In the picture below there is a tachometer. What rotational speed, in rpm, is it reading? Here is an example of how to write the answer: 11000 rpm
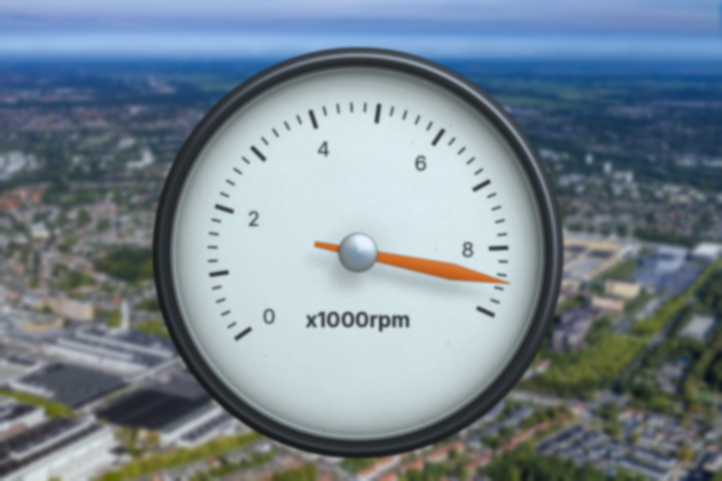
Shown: 8500 rpm
